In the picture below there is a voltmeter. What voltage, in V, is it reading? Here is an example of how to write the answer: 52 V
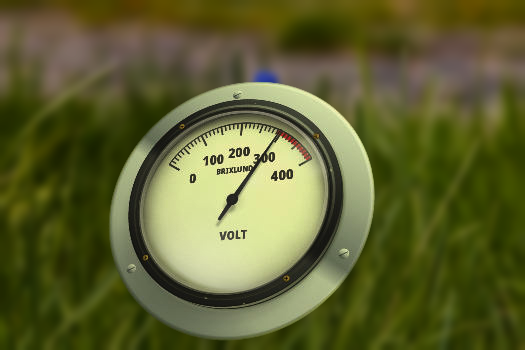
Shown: 300 V
